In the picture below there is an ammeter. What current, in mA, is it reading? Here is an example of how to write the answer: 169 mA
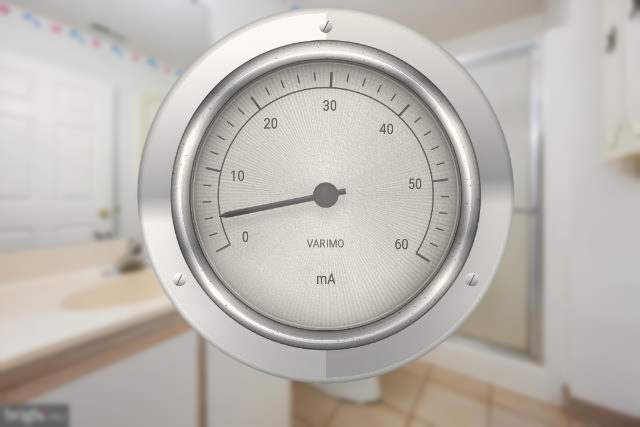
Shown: 4 mA
